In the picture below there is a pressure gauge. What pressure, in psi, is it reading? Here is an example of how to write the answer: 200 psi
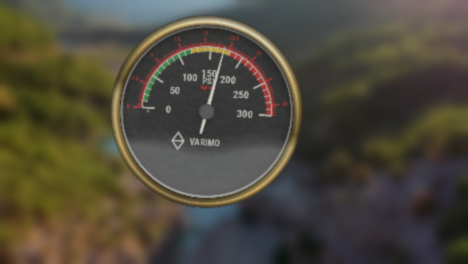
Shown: 170 psi
